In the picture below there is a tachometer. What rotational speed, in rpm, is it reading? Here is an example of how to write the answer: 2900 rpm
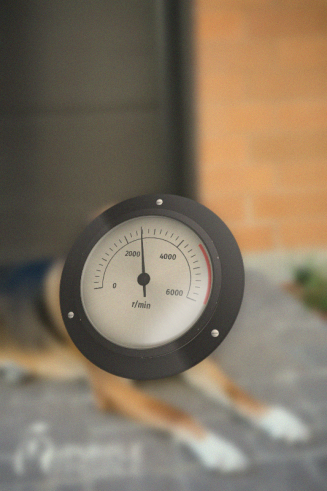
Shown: 2600 rpm
